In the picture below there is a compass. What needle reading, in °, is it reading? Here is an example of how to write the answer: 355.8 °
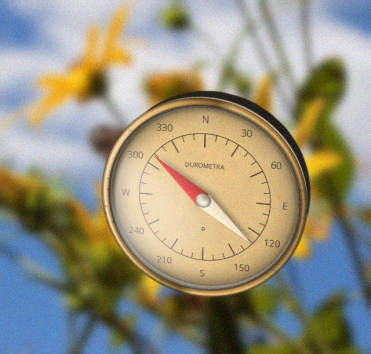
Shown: 310 °
